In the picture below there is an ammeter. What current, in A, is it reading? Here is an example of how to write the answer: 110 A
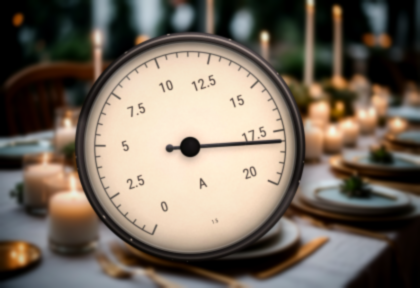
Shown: 18 A
